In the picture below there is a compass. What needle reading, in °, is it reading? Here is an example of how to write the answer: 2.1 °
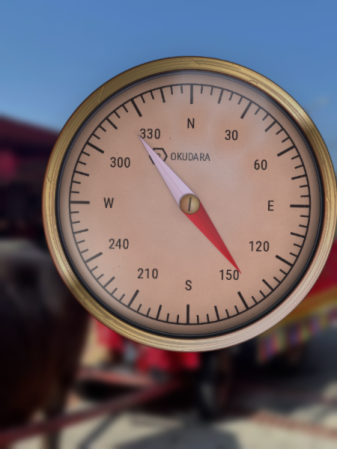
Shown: 142.5 °
